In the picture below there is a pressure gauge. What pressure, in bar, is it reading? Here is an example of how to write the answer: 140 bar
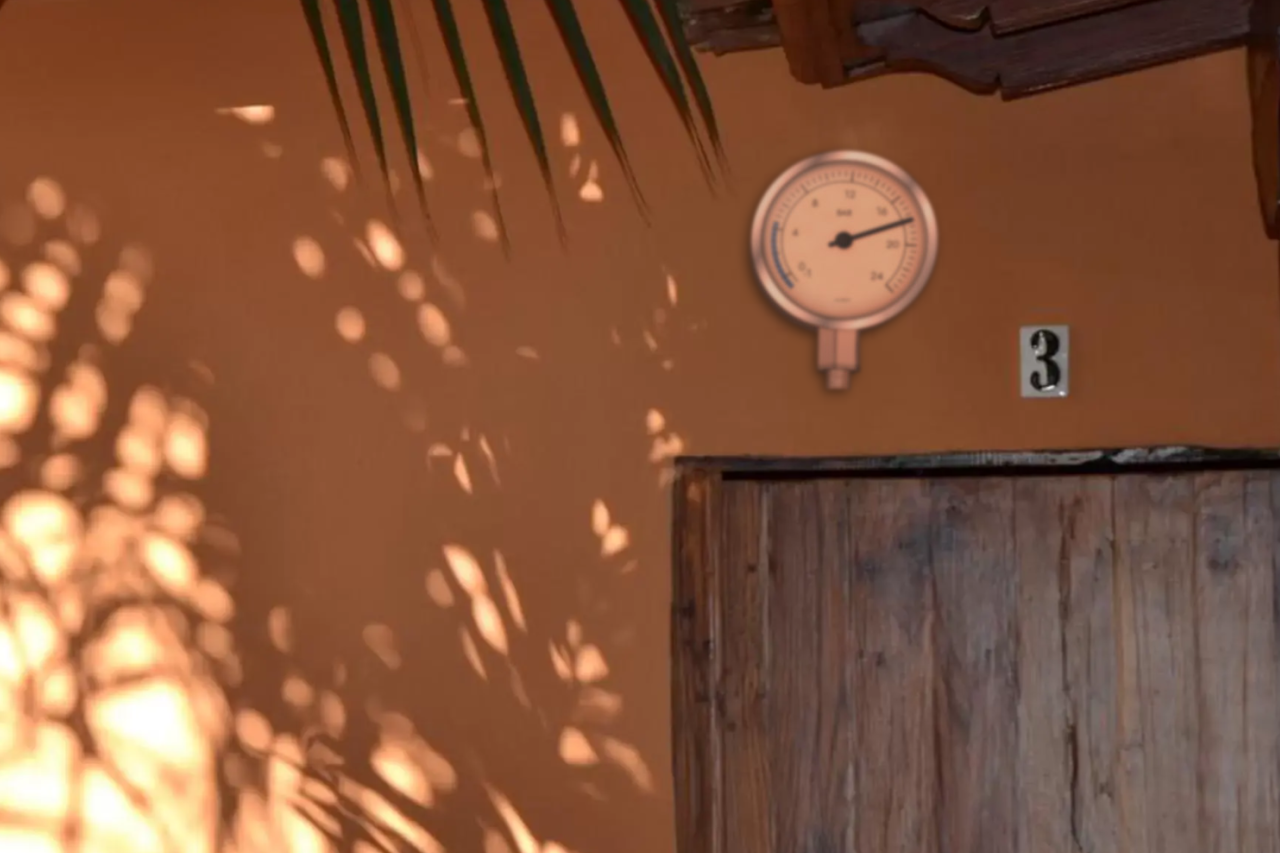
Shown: 18 bar
